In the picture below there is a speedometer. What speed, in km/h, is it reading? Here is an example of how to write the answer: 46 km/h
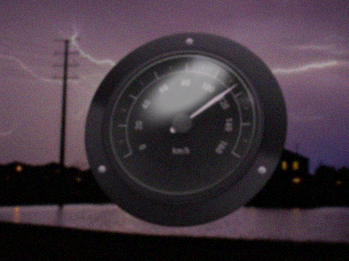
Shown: 115 km/h
